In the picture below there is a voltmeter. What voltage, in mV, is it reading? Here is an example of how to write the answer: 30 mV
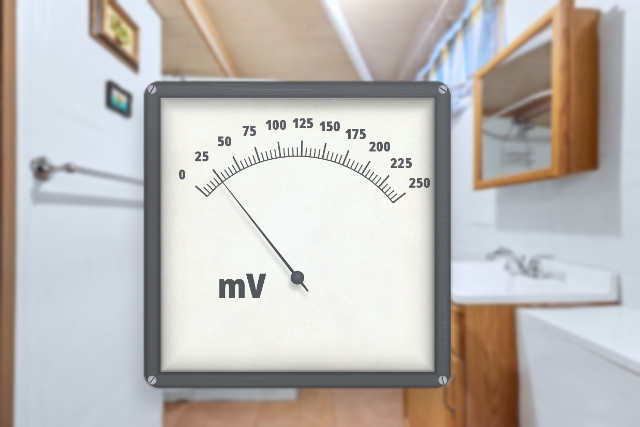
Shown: 25 mV
